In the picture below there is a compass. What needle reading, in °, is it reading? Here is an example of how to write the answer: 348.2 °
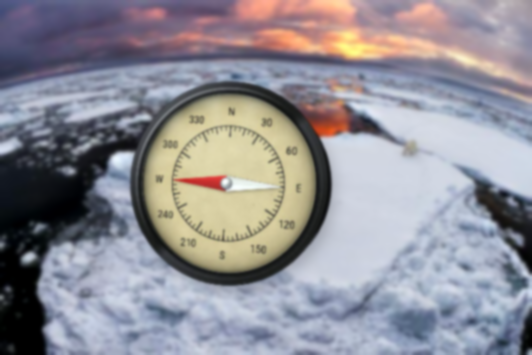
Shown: 270 °
